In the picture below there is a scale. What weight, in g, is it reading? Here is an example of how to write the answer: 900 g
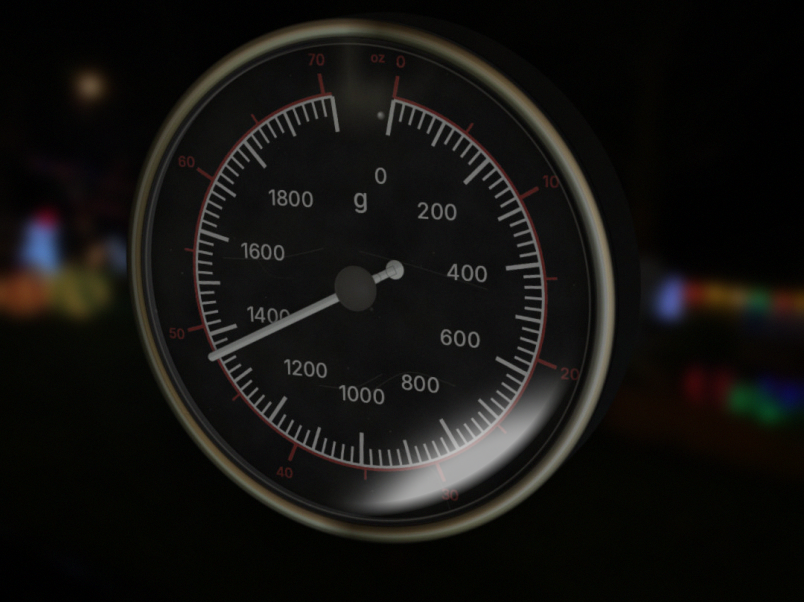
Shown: 1360 g
